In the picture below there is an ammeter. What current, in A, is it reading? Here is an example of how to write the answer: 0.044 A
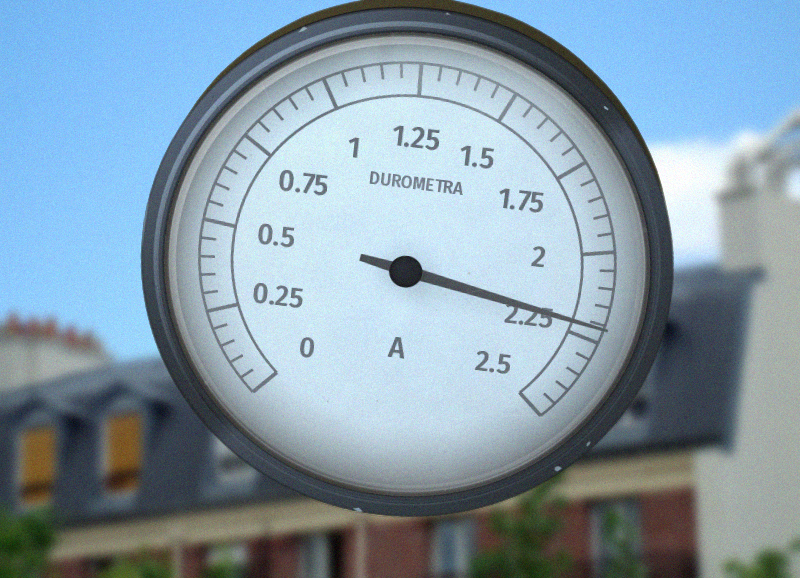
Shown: 2.2 A
